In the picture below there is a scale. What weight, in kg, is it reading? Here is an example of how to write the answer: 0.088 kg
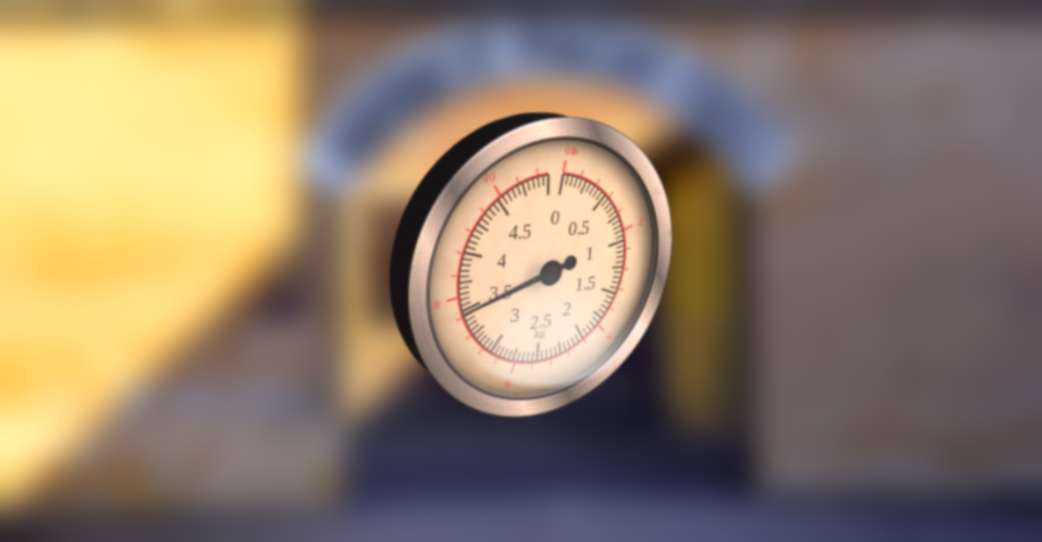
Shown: 3.5 kg
